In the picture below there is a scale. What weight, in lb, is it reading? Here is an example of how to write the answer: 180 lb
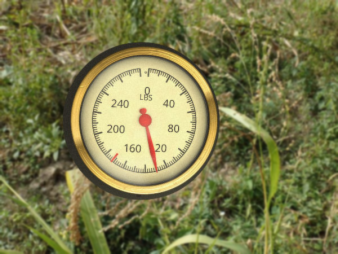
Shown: 130 lb
